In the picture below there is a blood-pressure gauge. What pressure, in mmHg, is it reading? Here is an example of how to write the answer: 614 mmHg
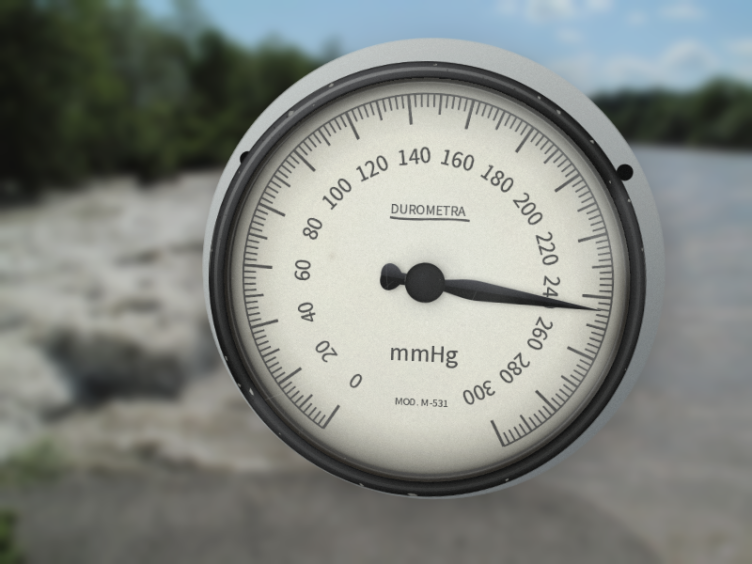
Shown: 244 mmHg
